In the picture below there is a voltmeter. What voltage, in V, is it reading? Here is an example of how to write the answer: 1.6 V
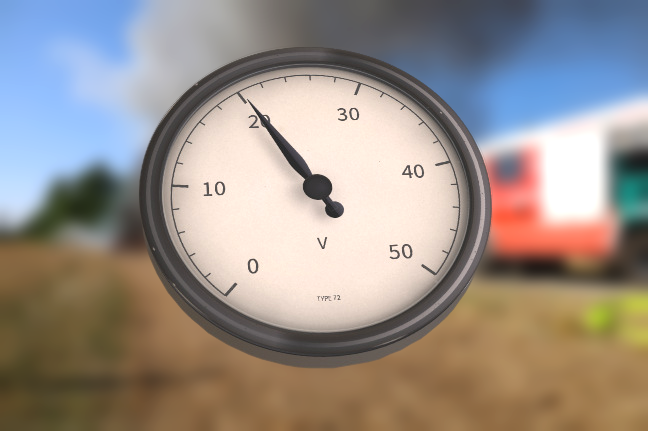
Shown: 20 V
